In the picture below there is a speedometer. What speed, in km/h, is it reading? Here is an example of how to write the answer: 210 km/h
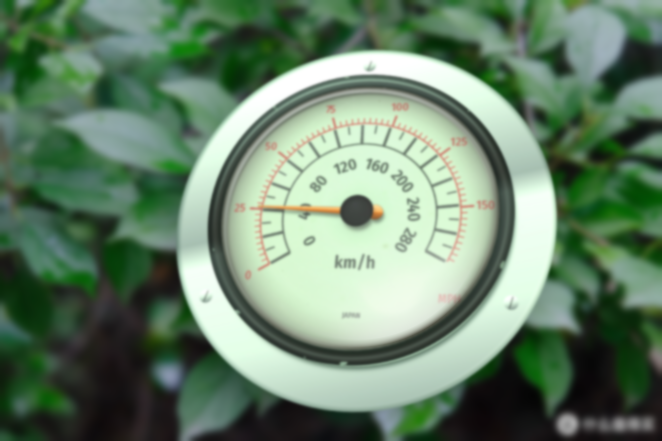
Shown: 40 km/h
